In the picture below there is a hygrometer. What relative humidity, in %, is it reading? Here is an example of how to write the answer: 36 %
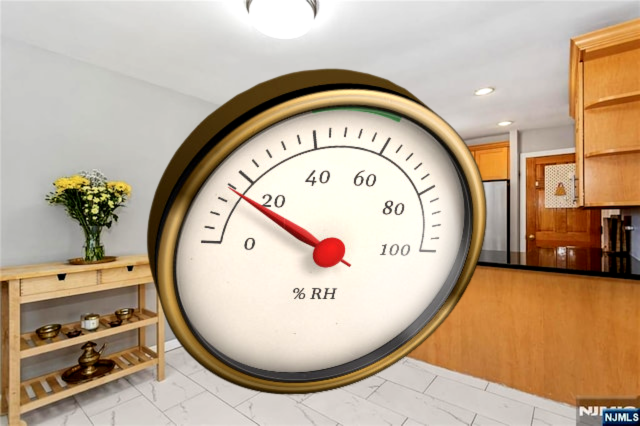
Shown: 16 %
